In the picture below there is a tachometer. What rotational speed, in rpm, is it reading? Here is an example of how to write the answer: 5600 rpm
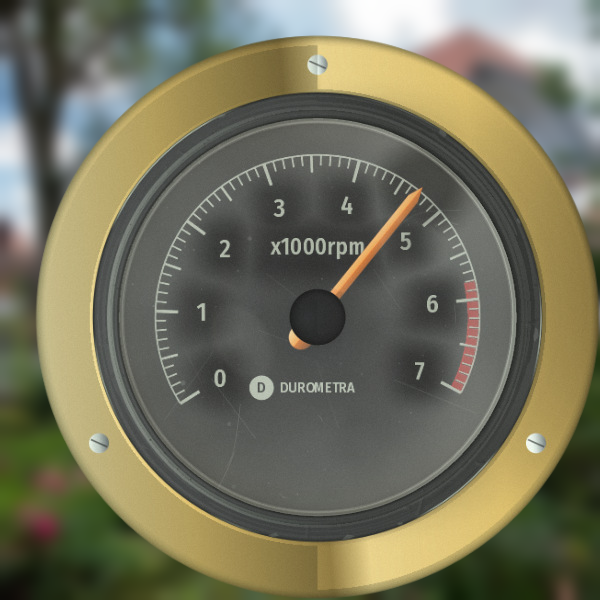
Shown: 4700 rpm
